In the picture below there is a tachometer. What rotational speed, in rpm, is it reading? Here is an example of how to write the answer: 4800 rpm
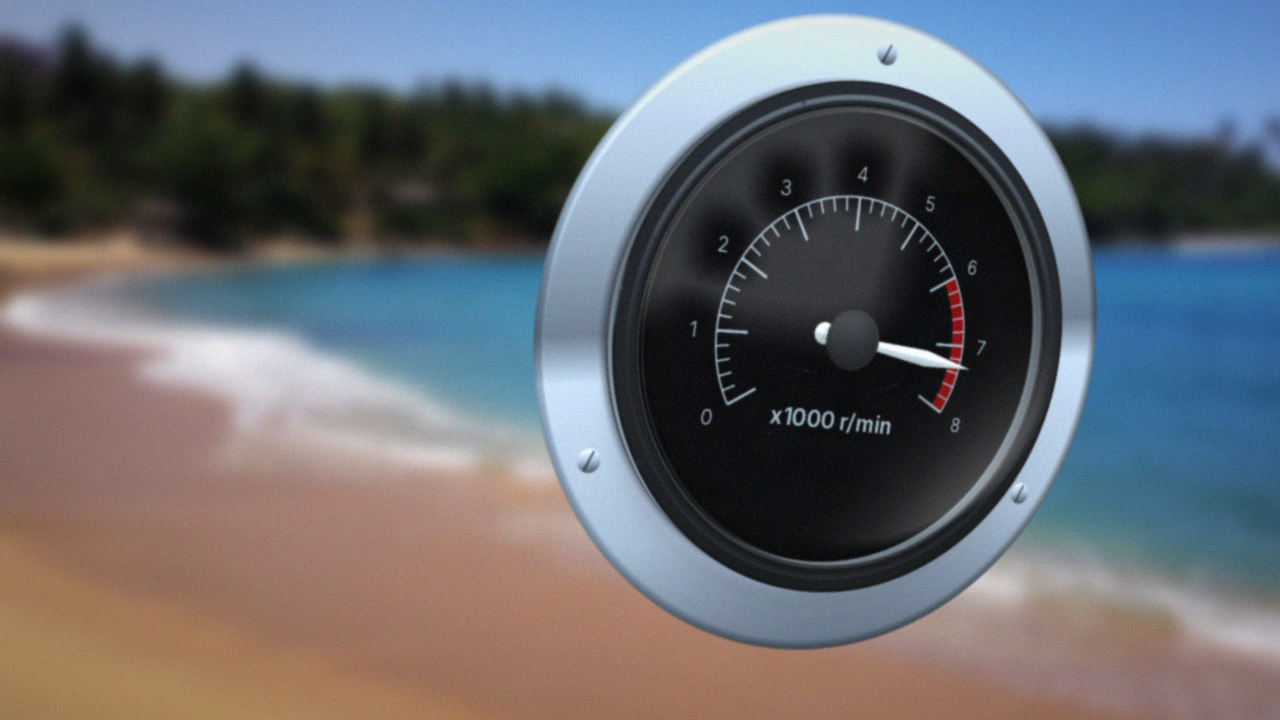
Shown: 7300 rpm
